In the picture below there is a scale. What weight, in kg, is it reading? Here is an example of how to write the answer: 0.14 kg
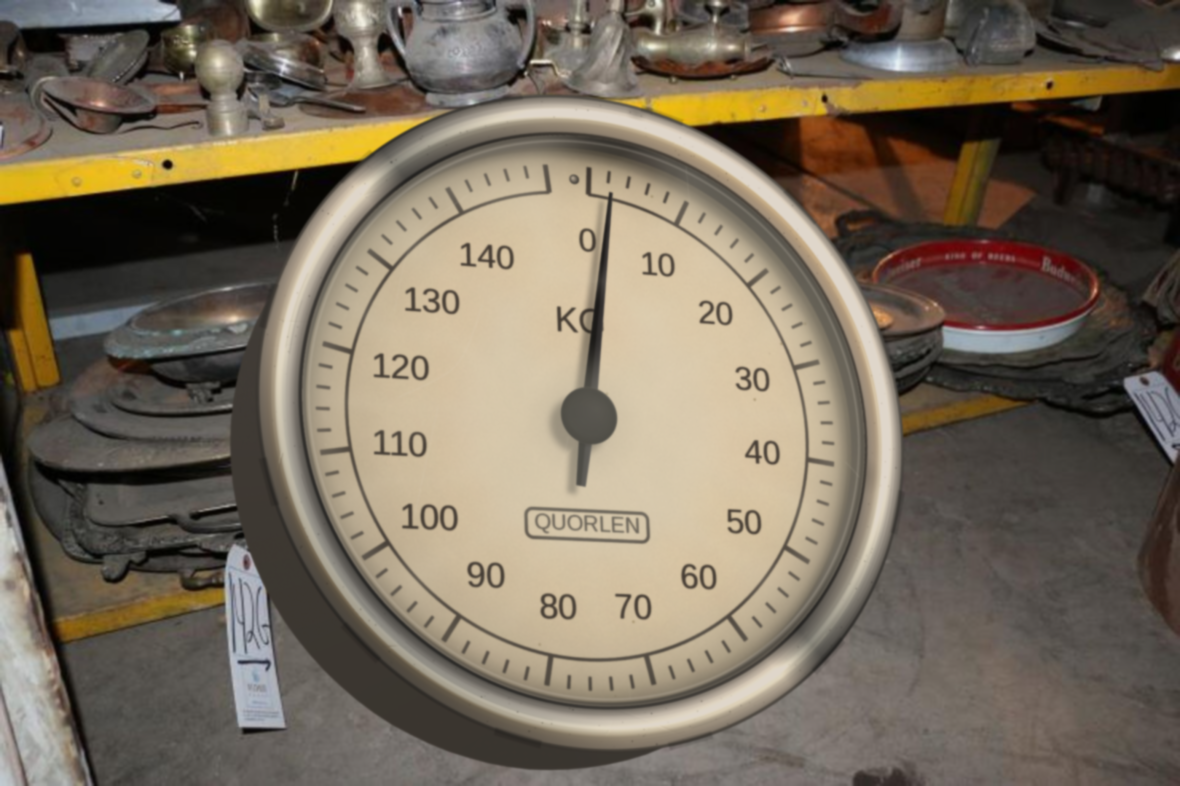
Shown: 2 kg
